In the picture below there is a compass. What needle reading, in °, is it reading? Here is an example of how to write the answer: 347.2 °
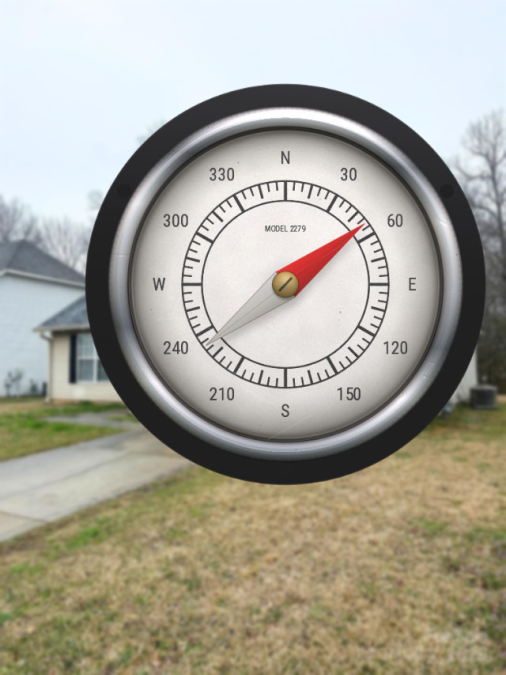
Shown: 52.5 °
